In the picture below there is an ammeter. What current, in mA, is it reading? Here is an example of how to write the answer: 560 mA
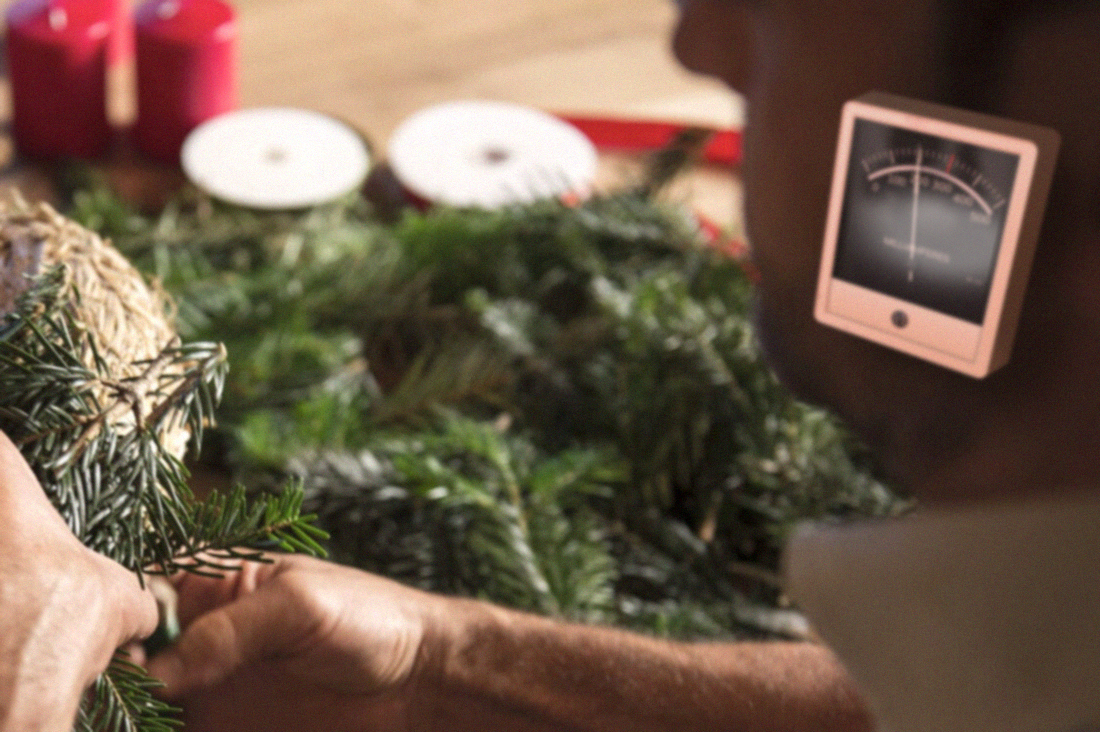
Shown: 200 mA
